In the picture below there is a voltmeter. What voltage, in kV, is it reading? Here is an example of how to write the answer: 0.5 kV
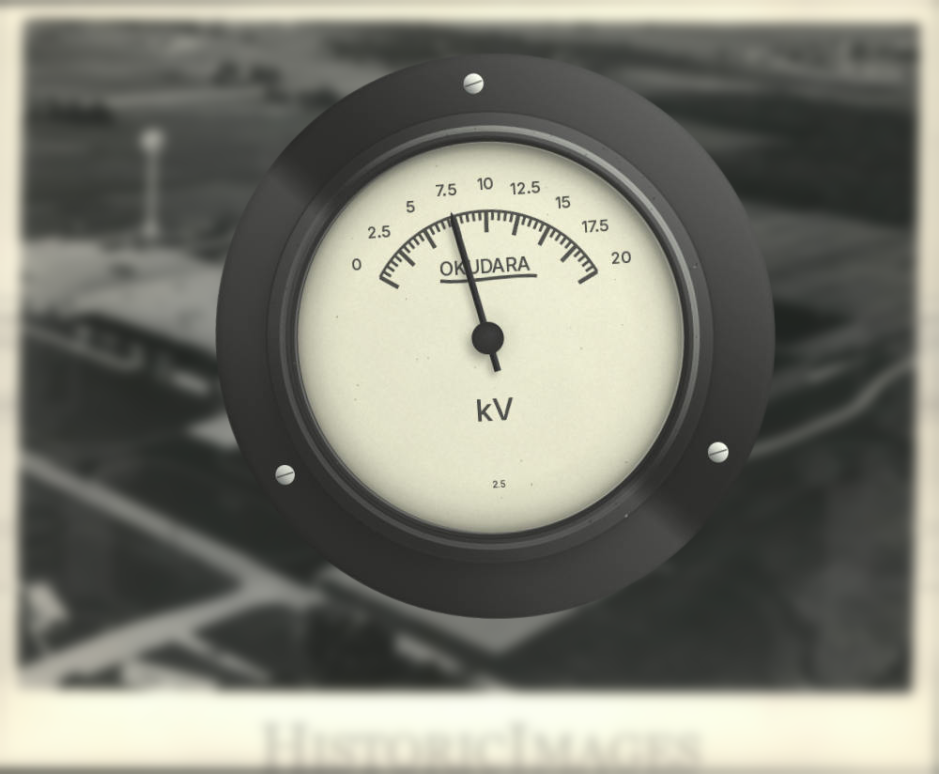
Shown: 7.5 kV
